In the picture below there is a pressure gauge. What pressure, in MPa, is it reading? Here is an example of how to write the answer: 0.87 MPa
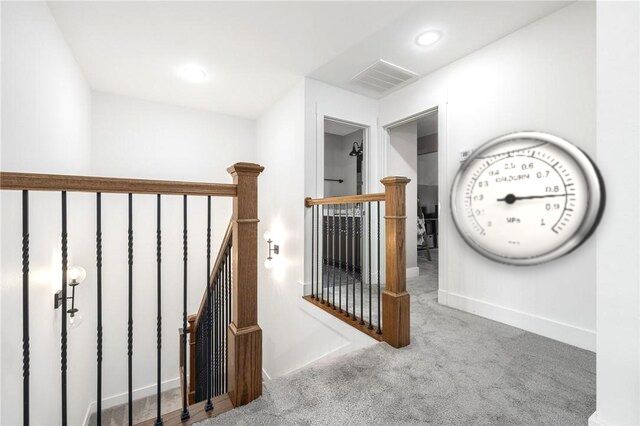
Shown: 0.84 MPa
